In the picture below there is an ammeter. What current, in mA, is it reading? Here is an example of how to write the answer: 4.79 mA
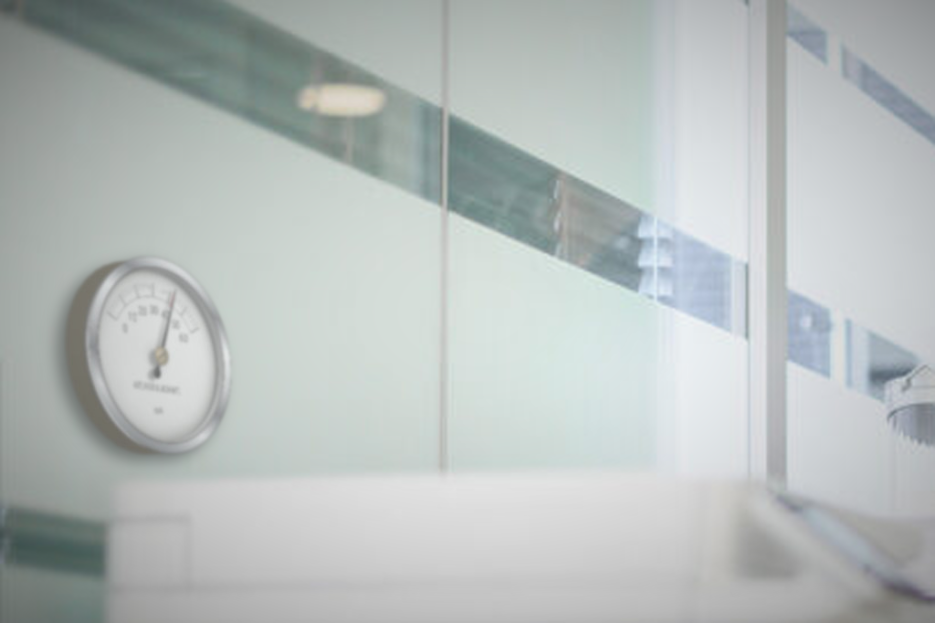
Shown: 40 mA
